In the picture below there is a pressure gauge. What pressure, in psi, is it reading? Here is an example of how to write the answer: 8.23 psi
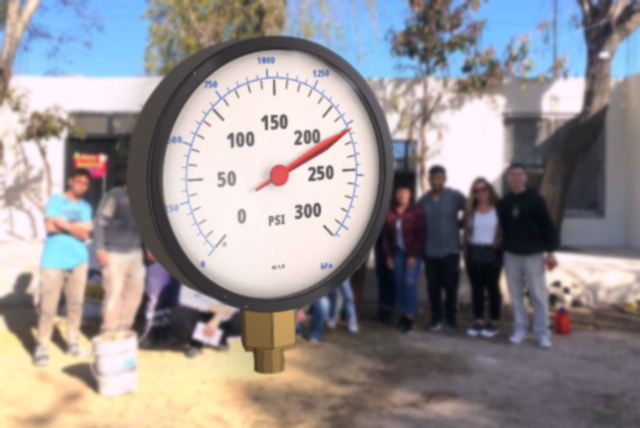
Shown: 220 psi
